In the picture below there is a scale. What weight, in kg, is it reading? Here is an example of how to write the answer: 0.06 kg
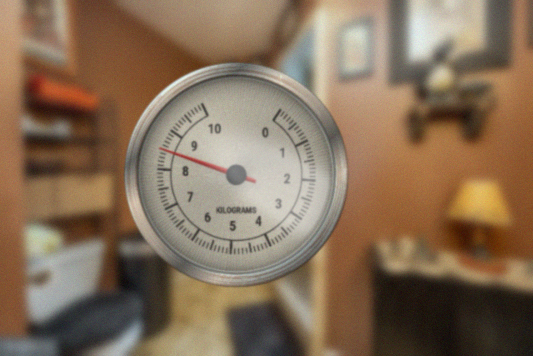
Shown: 8.5 kg
